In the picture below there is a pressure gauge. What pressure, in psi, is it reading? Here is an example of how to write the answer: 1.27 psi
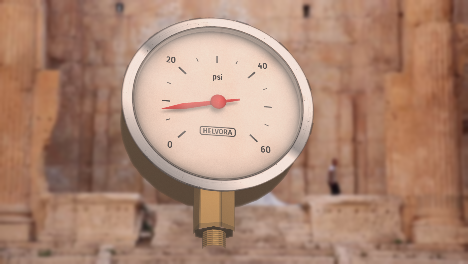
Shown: 7.5 psi
